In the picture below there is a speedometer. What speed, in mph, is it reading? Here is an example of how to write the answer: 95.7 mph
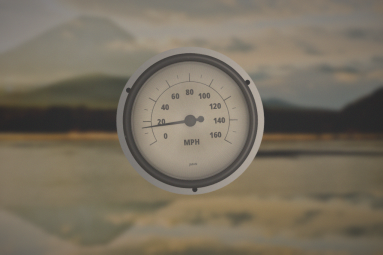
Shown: 15 mph
